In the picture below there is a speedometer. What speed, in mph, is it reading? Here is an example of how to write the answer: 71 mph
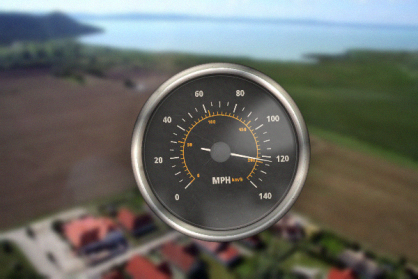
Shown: 122.5 mph
